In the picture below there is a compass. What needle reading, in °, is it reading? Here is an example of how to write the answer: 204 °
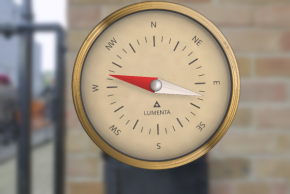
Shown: 285 °
